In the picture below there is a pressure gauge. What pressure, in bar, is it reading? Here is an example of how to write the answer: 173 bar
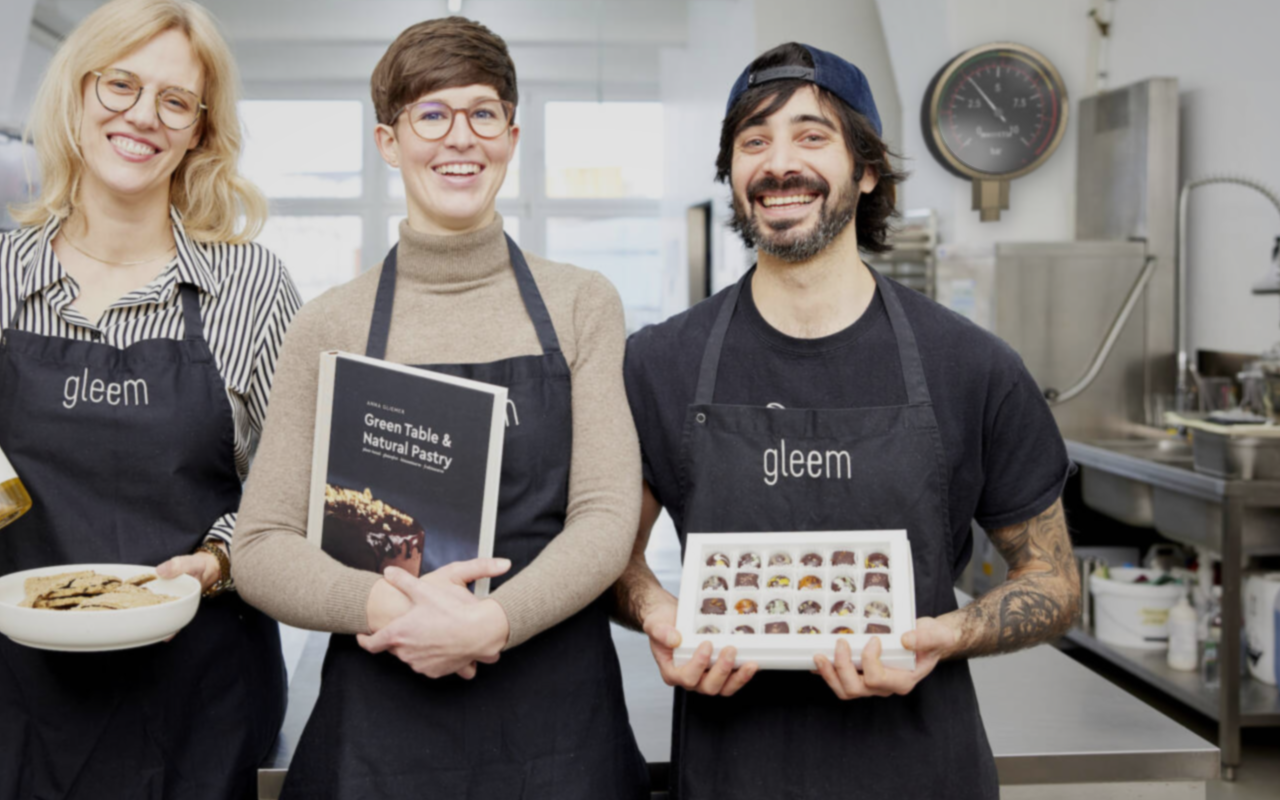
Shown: 3.5 bar
